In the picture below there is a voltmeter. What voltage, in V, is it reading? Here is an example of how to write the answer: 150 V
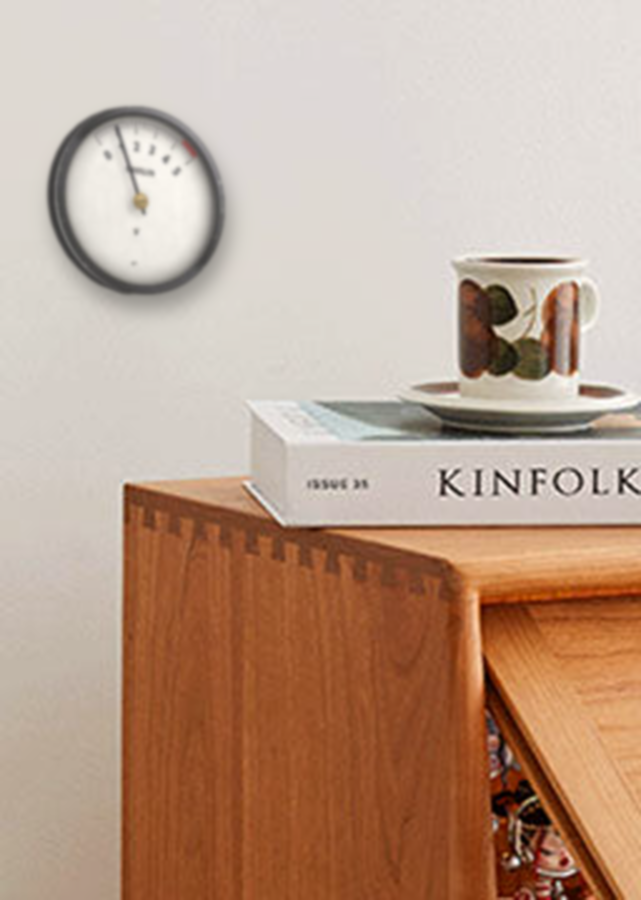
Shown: 1 V
